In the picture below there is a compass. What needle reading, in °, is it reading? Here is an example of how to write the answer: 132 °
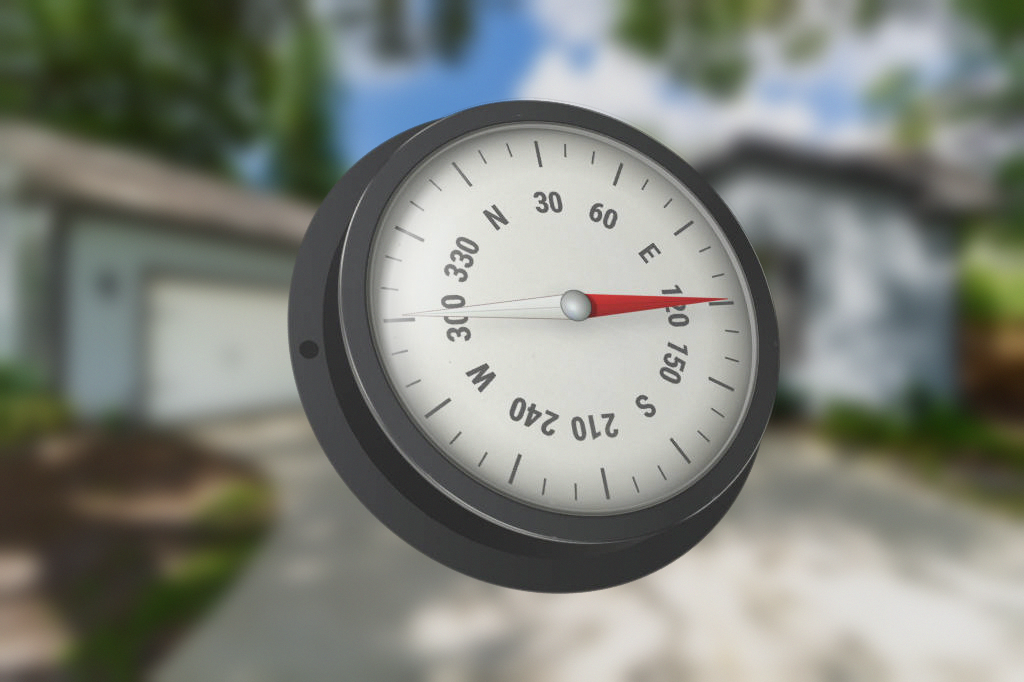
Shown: 120 °
